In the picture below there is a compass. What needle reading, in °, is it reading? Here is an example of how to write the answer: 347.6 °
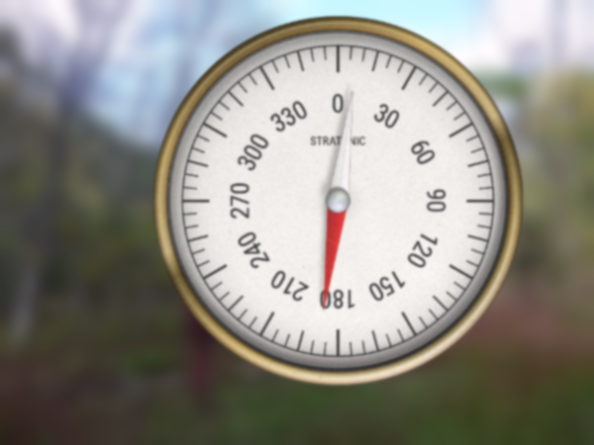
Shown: 187.5 °
